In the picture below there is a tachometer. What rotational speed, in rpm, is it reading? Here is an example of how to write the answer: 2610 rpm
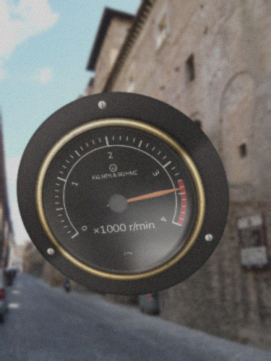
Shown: 3400 rpm
